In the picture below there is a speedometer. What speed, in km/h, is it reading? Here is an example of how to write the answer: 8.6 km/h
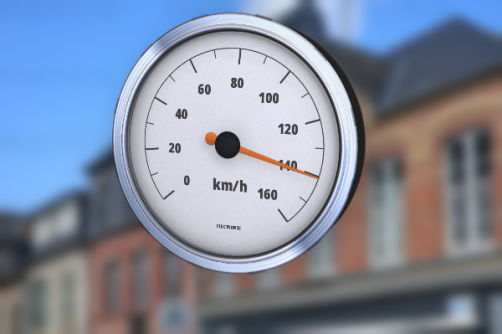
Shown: 140 km/h
